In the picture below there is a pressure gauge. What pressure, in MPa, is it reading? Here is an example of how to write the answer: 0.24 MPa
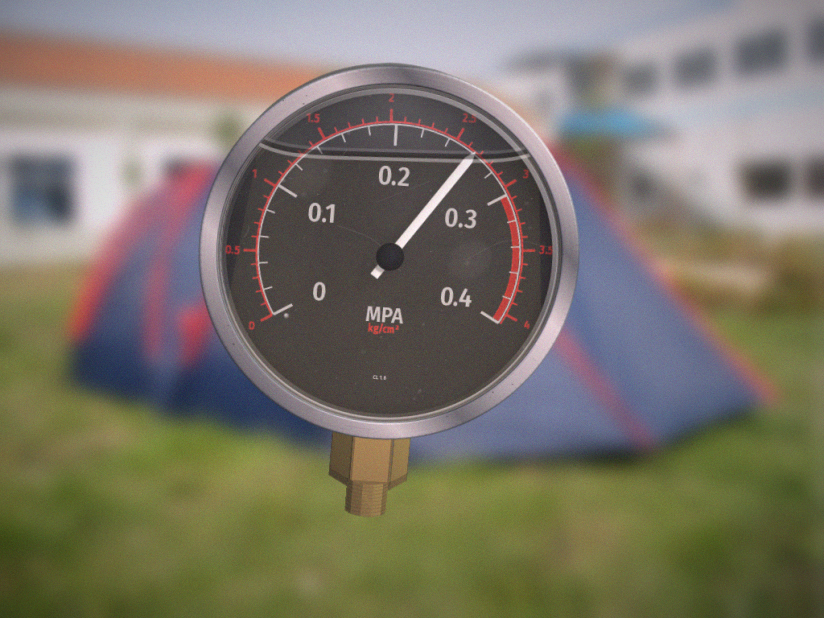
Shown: 0.26 MPa
